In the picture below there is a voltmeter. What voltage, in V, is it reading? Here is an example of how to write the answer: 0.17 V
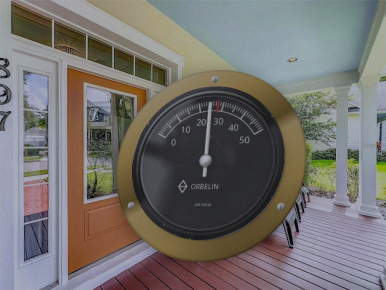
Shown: 25 V
